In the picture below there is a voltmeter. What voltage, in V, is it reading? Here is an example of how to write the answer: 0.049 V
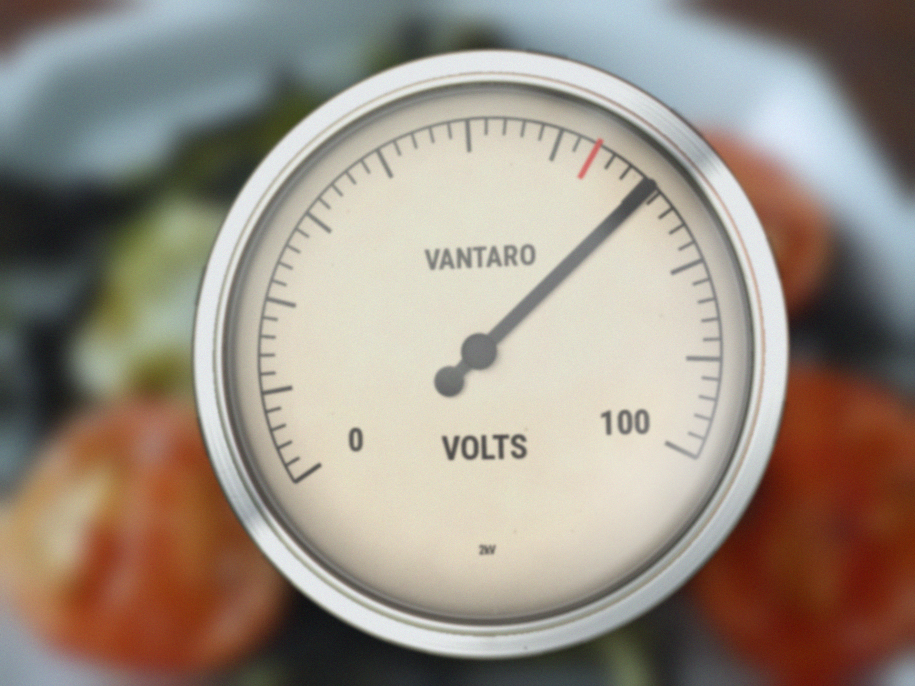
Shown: 71 V
